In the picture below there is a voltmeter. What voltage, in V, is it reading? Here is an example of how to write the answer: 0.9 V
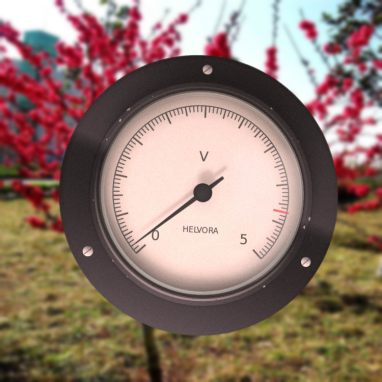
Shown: 0.1 V
